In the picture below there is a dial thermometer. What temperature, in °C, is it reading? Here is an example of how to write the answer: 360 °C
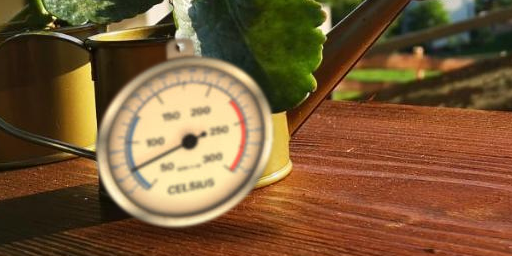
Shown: 75 °C
